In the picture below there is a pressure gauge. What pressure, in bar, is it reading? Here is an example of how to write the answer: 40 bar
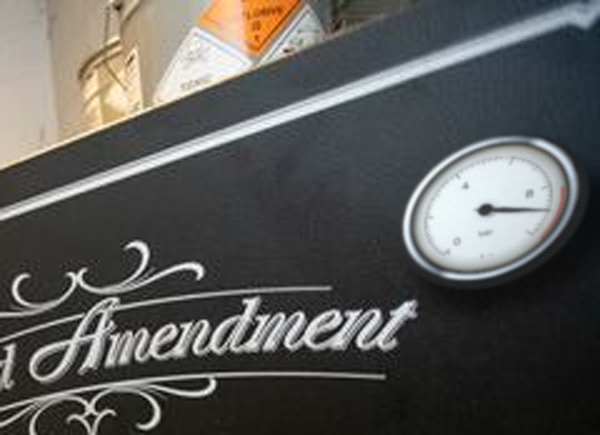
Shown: 9 bar
